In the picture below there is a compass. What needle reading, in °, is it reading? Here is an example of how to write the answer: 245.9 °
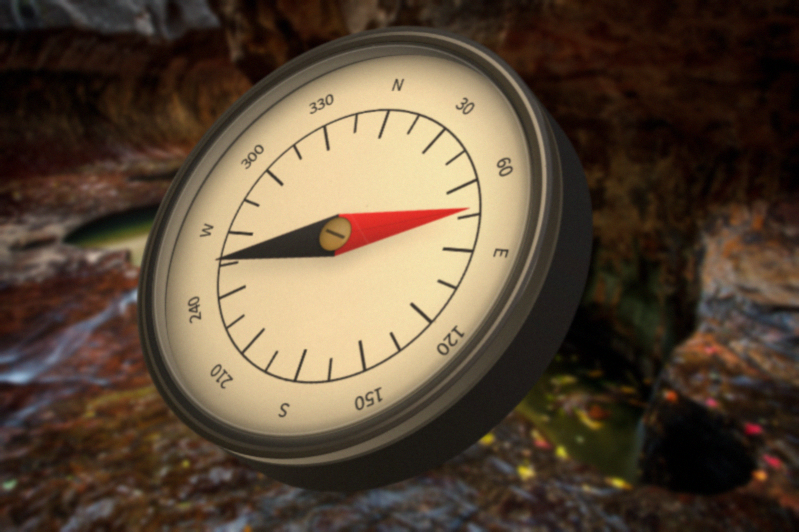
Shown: 75 °
